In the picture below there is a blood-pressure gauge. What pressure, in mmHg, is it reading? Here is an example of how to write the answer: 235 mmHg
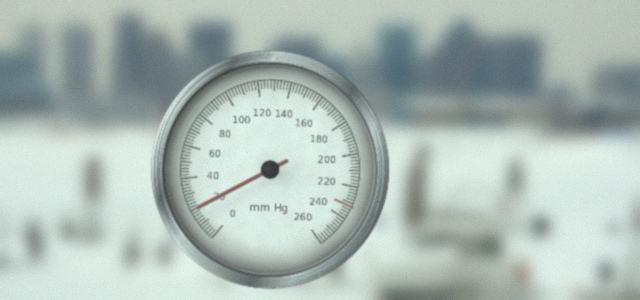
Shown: 20 mmHg
